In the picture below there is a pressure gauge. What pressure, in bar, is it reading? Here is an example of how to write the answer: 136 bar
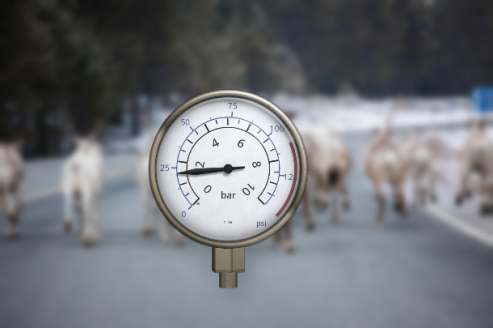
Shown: 1.5 bar
